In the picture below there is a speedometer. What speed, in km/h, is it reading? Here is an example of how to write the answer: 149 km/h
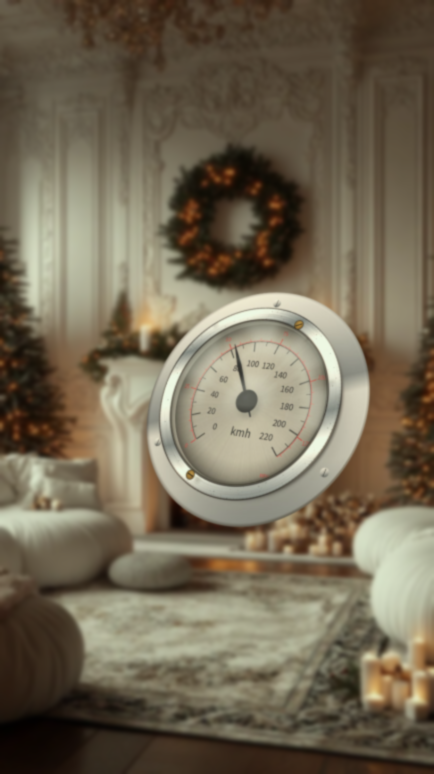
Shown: 85 km/h
